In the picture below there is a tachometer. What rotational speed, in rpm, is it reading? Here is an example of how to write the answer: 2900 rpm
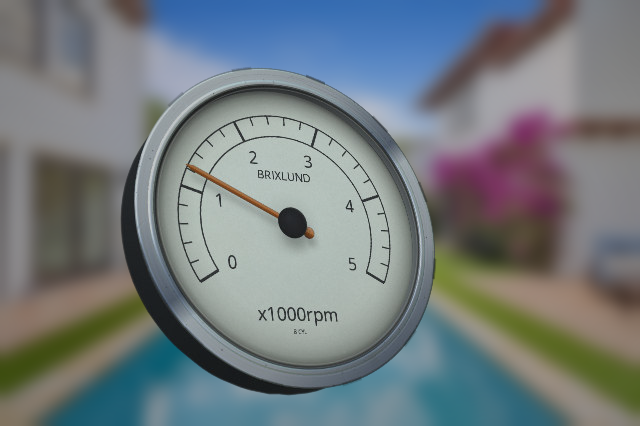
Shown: 1200 rpm
